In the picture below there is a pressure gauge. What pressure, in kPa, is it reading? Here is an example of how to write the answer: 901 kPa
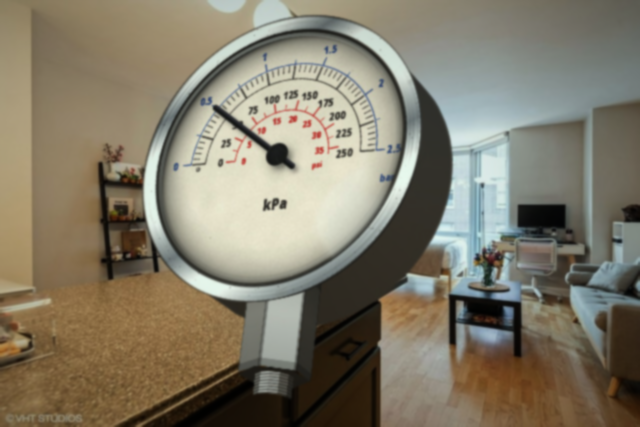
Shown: 50 kPa
